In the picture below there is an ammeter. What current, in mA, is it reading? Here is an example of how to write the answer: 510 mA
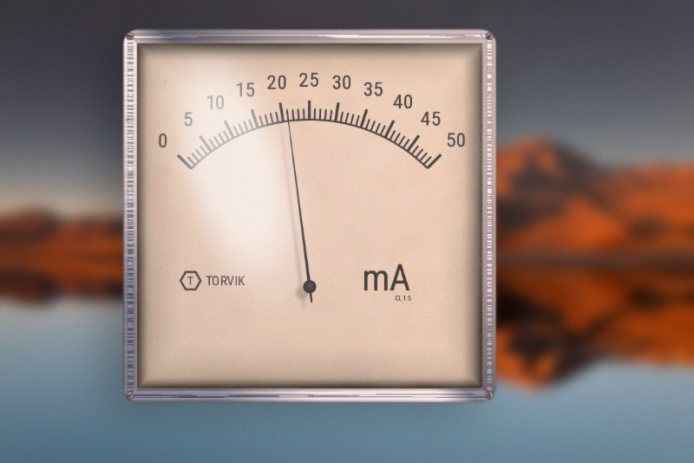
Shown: 21 mA
